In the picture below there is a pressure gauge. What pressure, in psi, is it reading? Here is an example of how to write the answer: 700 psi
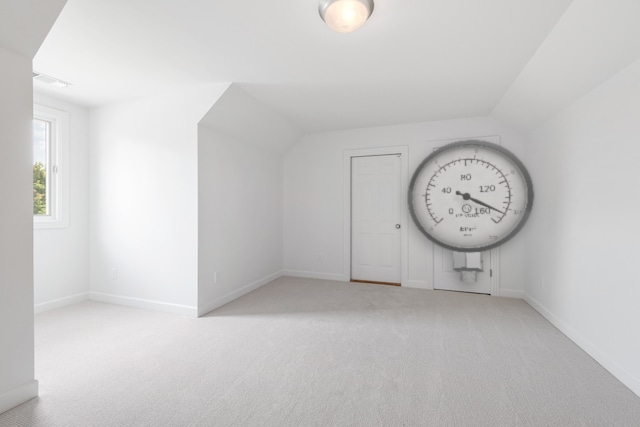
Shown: 150 psi
